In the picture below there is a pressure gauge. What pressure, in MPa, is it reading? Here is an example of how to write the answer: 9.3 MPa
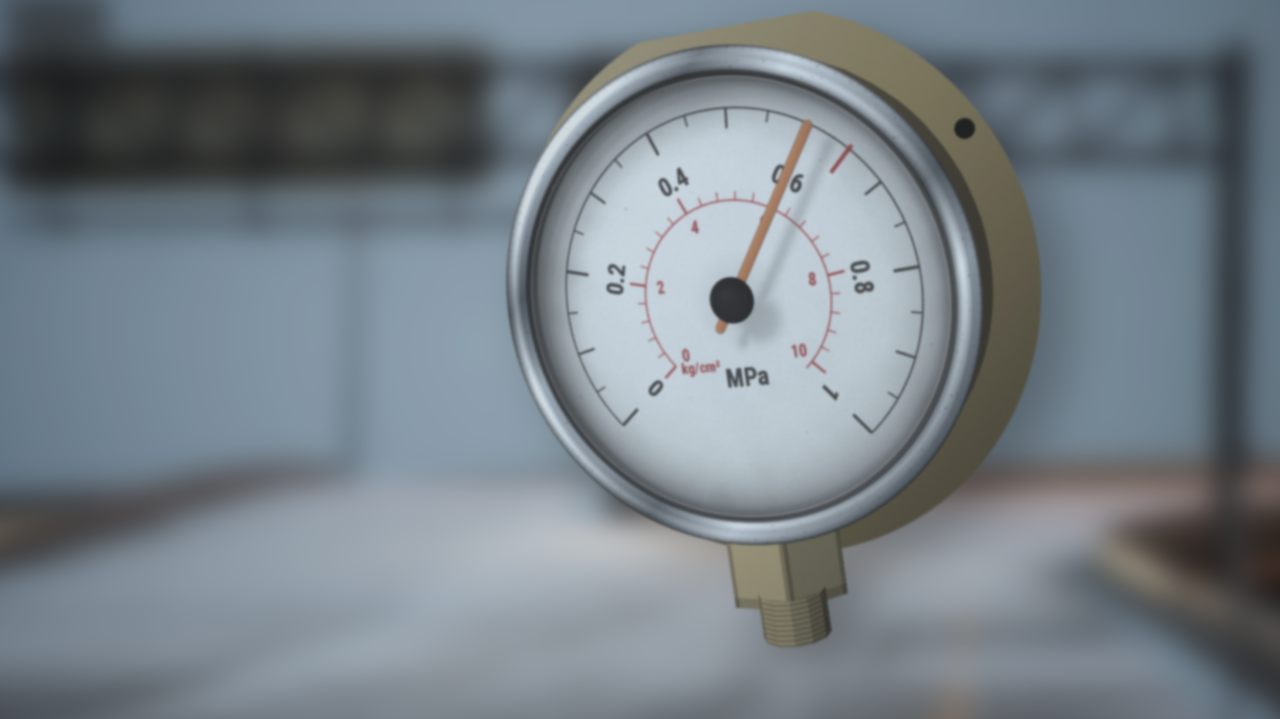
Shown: 0.6 MPa
